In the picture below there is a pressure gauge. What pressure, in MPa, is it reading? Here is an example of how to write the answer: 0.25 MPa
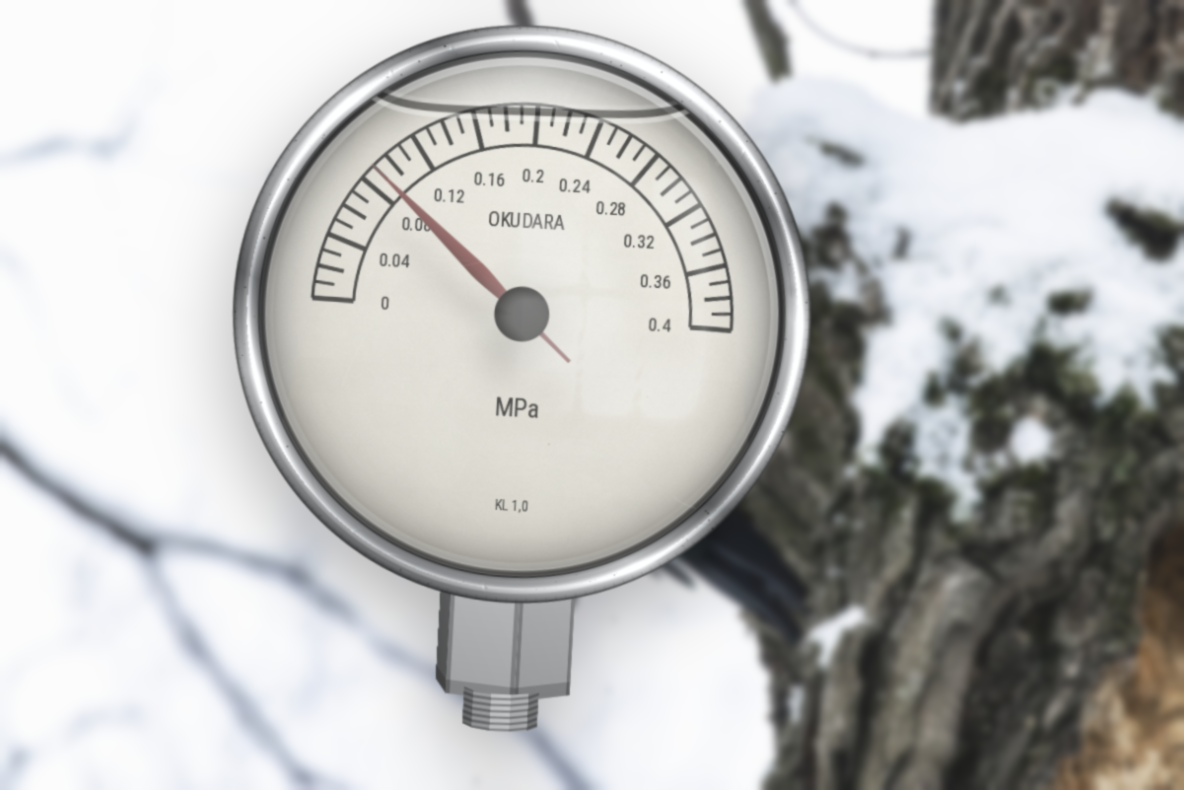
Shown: 0.09 MPa
